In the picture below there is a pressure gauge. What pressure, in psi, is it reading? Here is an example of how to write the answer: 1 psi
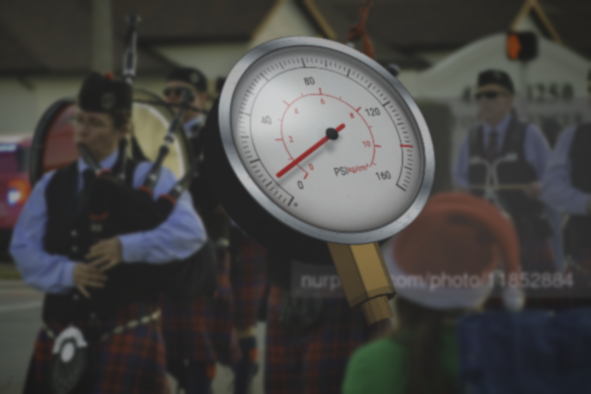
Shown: 10 psi
